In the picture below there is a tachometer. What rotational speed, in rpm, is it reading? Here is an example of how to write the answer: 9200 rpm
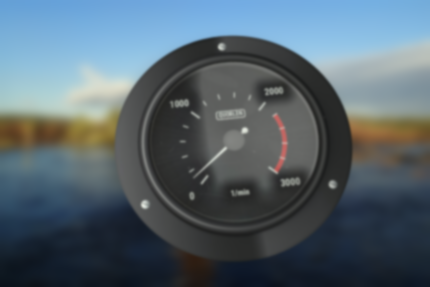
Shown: 100 rpm
